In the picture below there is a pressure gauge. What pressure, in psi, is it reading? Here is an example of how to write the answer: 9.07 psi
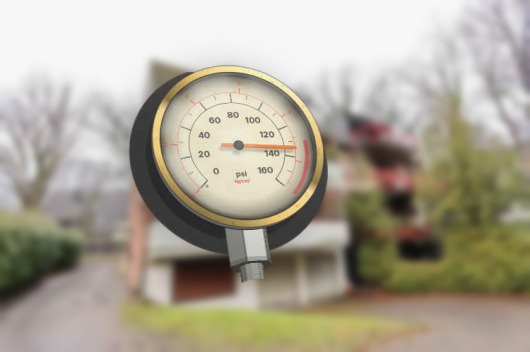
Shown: 135 psi
